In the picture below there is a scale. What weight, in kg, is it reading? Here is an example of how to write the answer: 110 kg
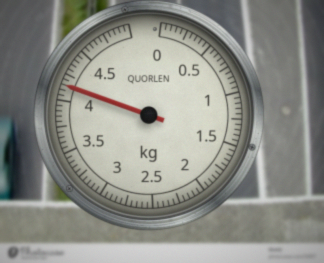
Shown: 4.15 kg
